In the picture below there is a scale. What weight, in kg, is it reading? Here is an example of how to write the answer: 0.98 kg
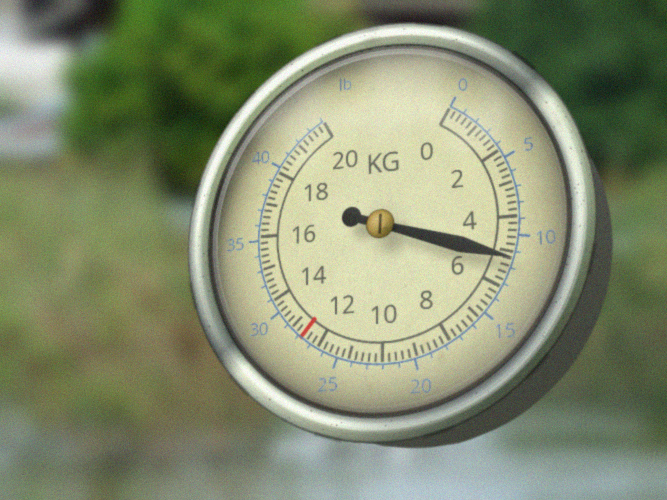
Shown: 5.2 kg
